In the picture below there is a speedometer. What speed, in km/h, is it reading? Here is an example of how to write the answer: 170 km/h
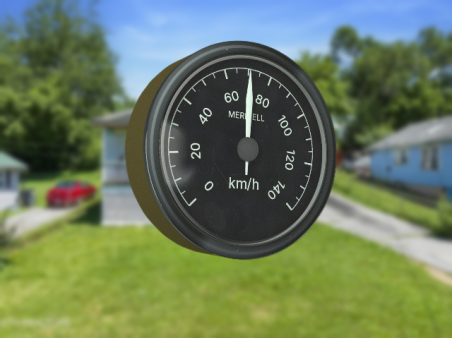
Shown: 70 km/h
